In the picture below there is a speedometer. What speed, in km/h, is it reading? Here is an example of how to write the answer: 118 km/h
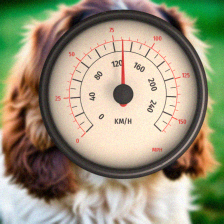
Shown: 130 km/h
